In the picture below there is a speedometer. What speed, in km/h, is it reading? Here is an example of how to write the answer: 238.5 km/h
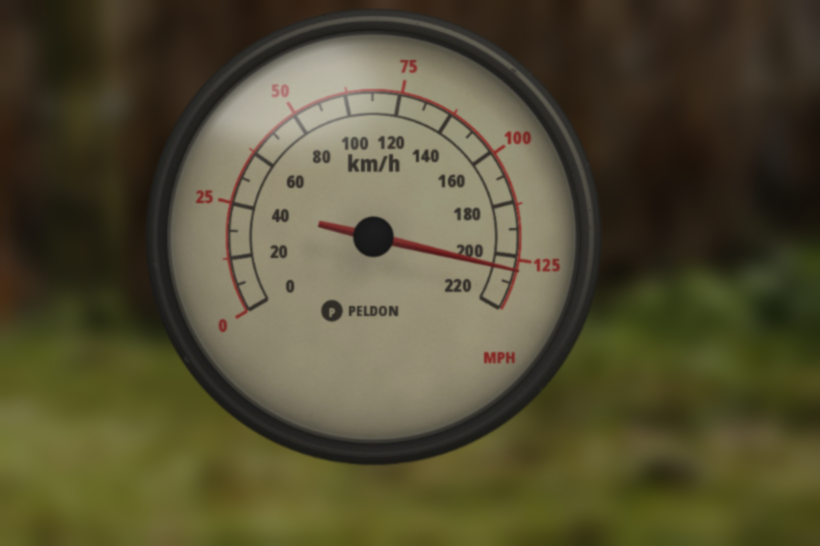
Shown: 205 km/h
